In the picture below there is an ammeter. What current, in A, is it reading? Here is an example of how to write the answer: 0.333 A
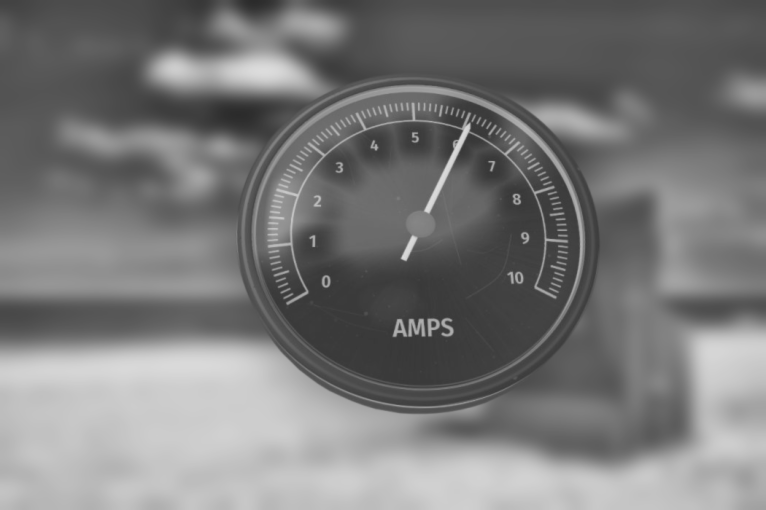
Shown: 6.1 A
